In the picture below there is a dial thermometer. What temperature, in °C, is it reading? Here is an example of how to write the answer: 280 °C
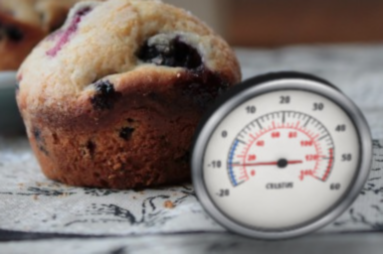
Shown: -10 °C
